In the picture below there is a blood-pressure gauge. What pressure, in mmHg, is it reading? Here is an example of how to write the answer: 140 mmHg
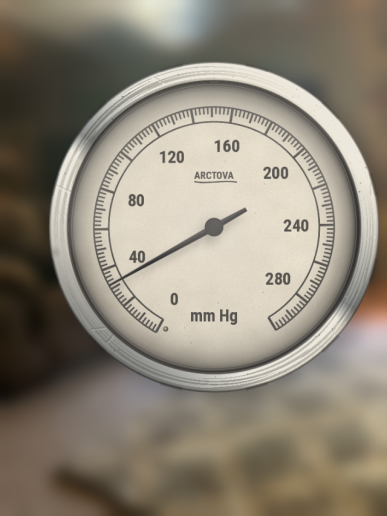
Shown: 32 mmHg
